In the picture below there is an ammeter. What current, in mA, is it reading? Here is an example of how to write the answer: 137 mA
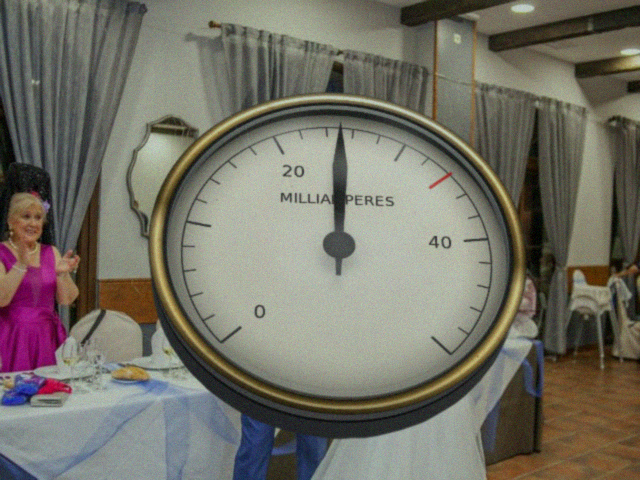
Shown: 25 mA
